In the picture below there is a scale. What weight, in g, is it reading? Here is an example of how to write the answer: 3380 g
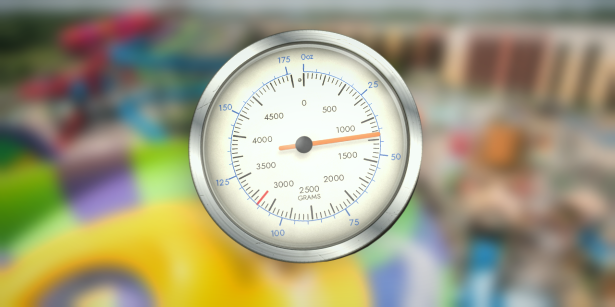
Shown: 1200 g
